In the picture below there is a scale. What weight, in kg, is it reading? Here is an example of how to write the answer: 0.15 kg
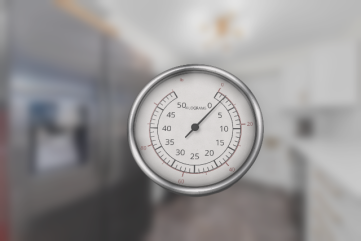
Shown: 2 kg
